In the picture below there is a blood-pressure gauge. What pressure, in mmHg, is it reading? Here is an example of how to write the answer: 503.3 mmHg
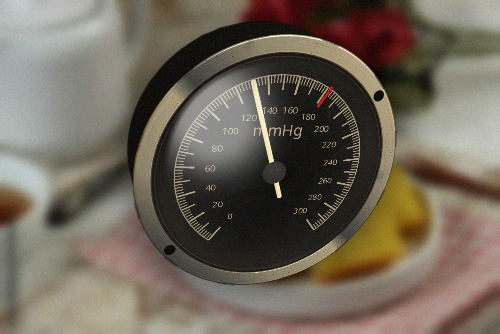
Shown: 130 mmHg
